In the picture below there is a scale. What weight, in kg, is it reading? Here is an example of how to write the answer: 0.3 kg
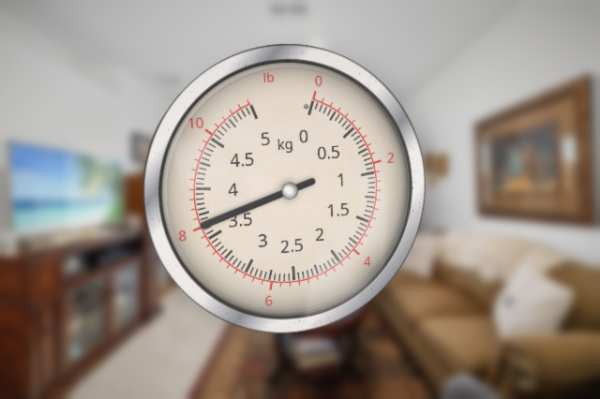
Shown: 3.65 kg
